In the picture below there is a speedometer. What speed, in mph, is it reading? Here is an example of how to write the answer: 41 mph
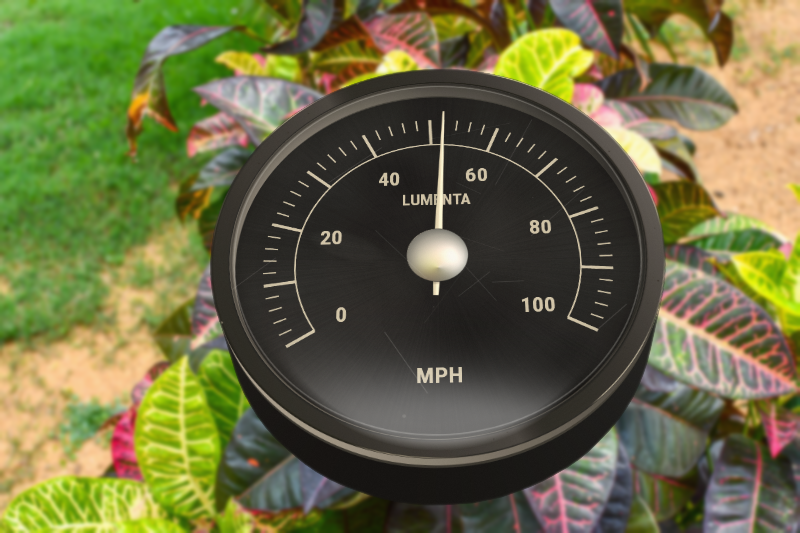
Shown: 52 mph
